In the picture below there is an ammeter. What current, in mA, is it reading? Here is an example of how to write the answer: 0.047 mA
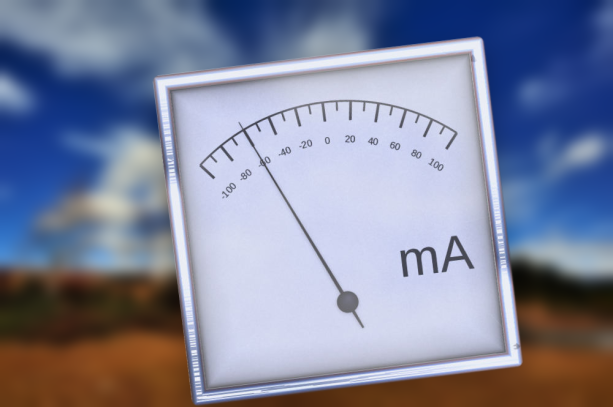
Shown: -60 mA
